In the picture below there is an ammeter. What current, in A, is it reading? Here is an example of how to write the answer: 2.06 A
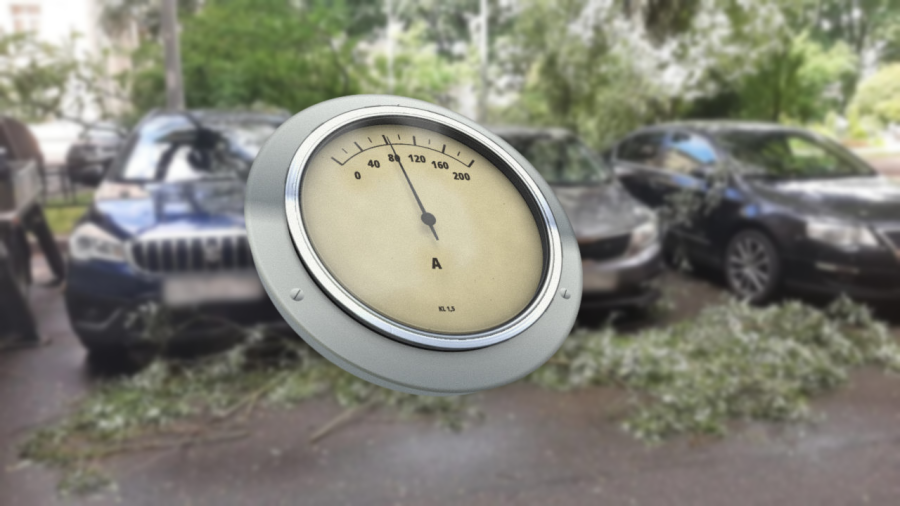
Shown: 80 A
